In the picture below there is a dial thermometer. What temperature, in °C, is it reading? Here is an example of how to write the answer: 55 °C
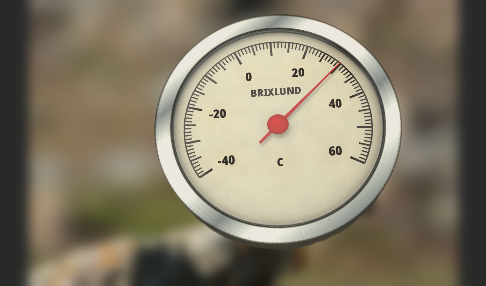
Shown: 30 °C
